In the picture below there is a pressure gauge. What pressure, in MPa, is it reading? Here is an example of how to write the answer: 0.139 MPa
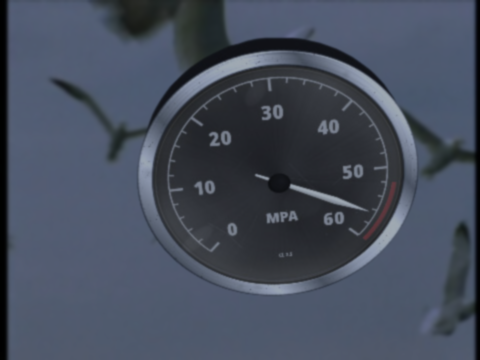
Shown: 56 MPa
